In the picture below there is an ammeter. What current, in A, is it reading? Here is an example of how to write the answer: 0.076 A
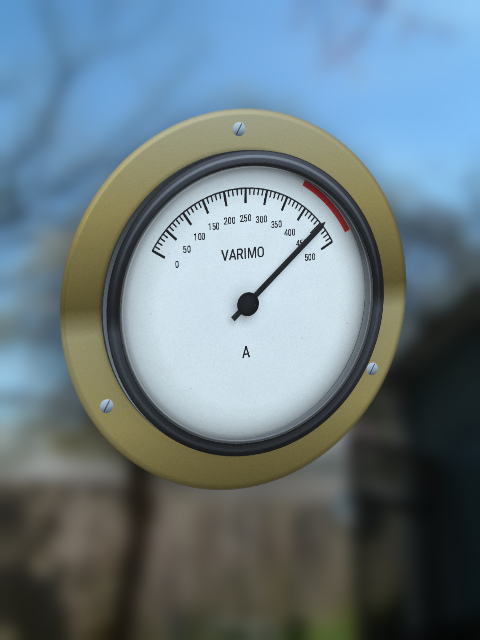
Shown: 450 A
